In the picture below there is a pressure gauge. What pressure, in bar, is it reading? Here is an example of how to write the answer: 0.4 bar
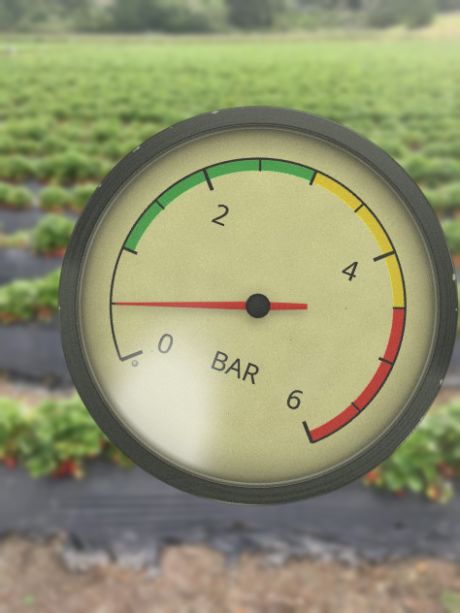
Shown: 0.5 bar
